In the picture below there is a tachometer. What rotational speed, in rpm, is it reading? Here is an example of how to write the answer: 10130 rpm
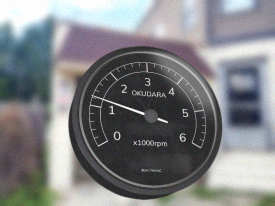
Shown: 1200 rpm
